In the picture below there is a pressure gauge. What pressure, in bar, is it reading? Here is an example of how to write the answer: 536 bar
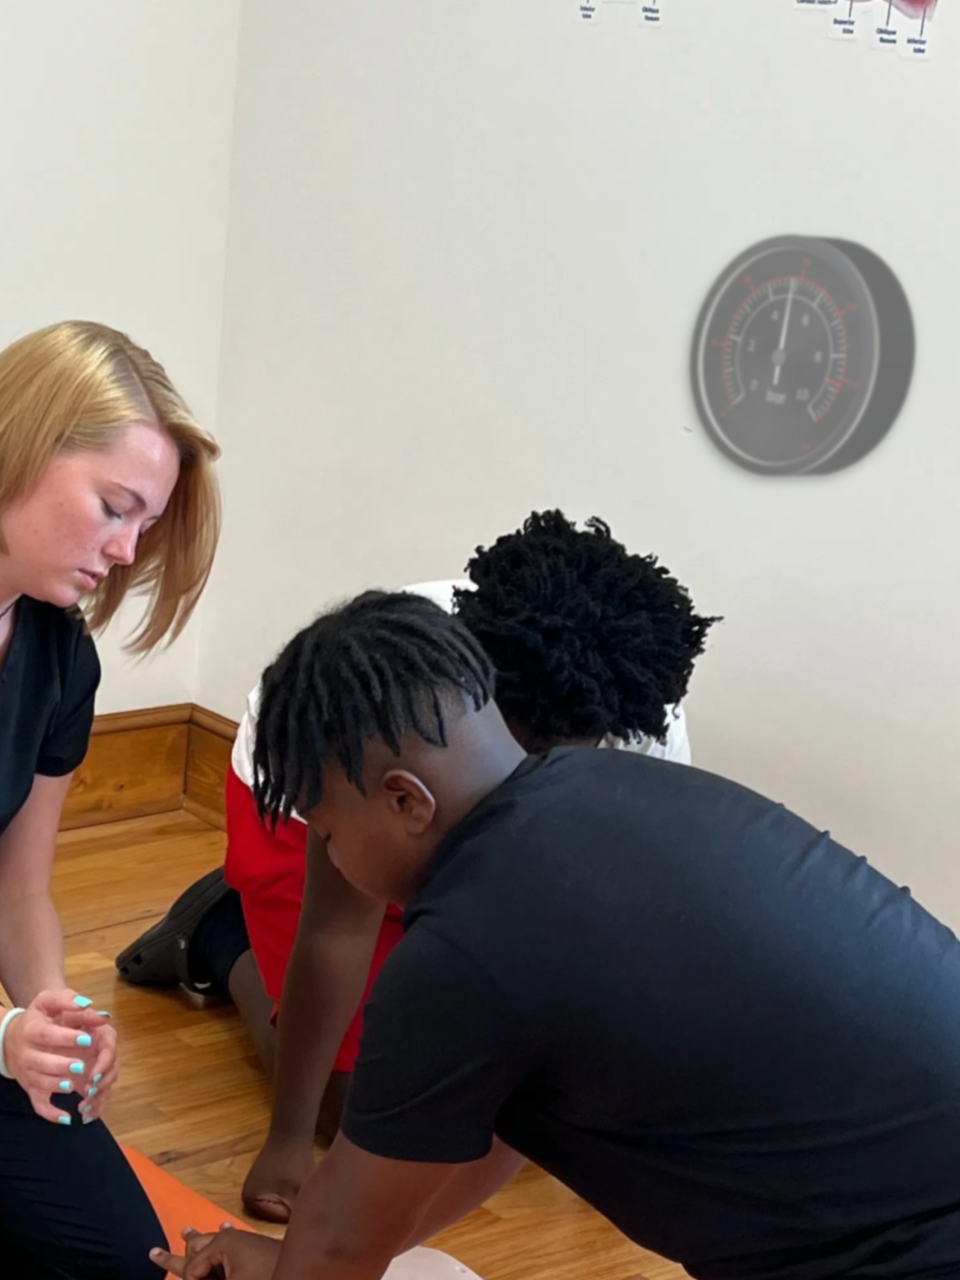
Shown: 5 bar
